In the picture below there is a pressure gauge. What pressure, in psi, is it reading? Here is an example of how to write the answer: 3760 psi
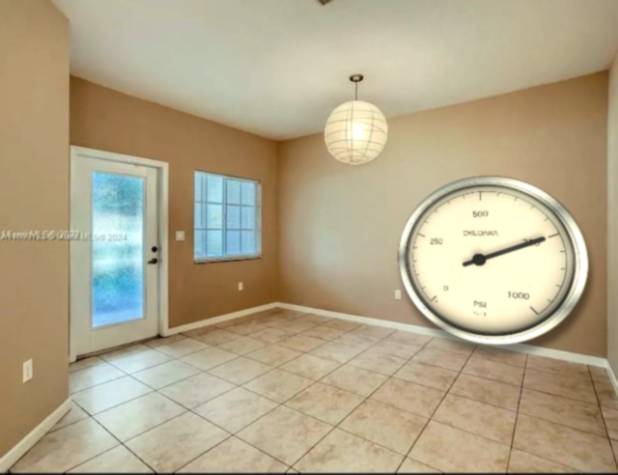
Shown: 750 psi
